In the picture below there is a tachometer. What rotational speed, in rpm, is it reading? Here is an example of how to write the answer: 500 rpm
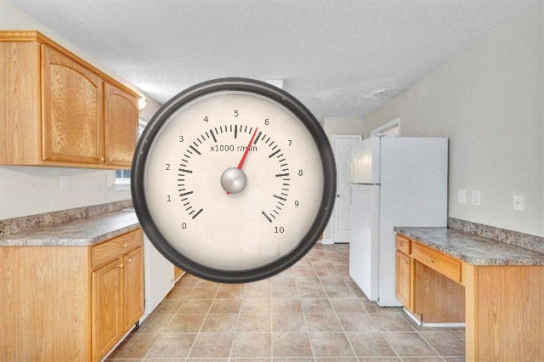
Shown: 5800 rpm
